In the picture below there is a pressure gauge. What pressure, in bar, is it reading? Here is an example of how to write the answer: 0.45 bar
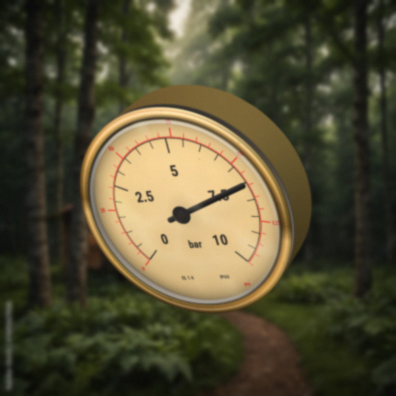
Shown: 7.5 bar
